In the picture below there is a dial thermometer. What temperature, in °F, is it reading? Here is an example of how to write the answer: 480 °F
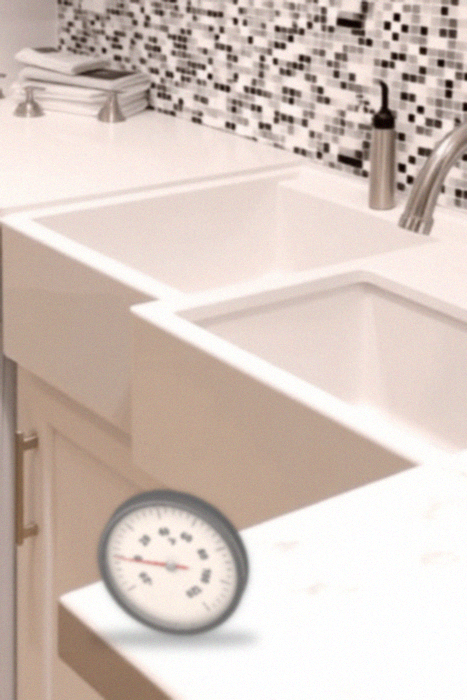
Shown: 0 °F
